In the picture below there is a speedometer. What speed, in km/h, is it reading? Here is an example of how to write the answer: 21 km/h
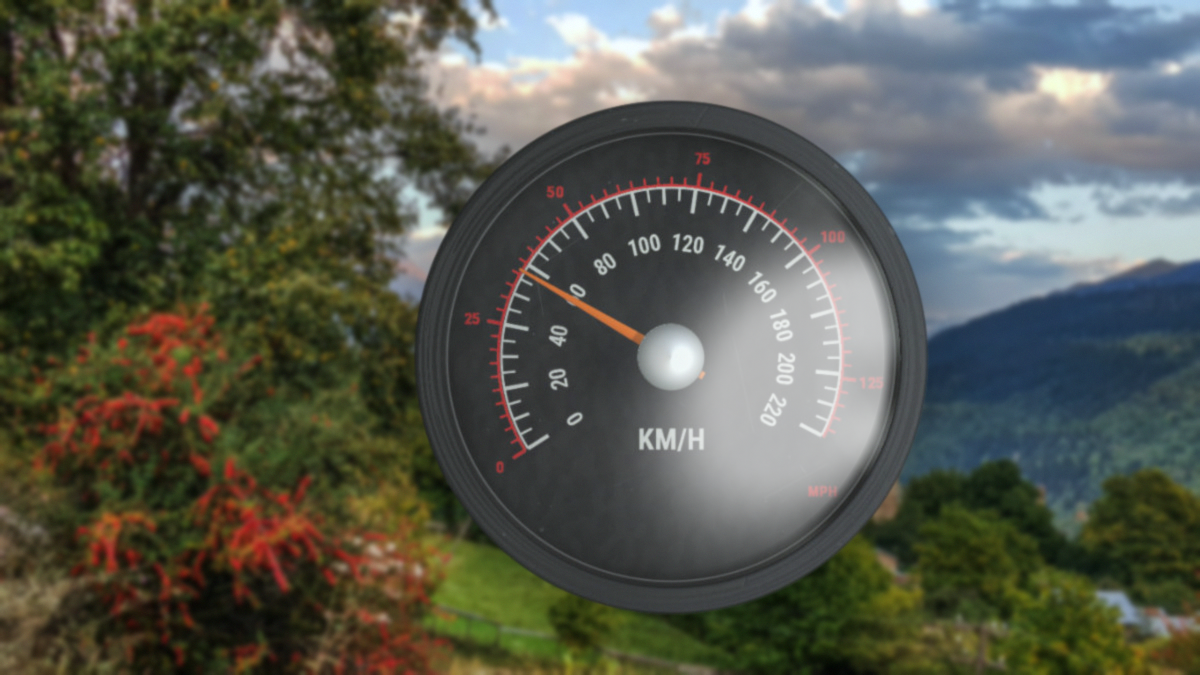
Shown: 57.5 km/h
